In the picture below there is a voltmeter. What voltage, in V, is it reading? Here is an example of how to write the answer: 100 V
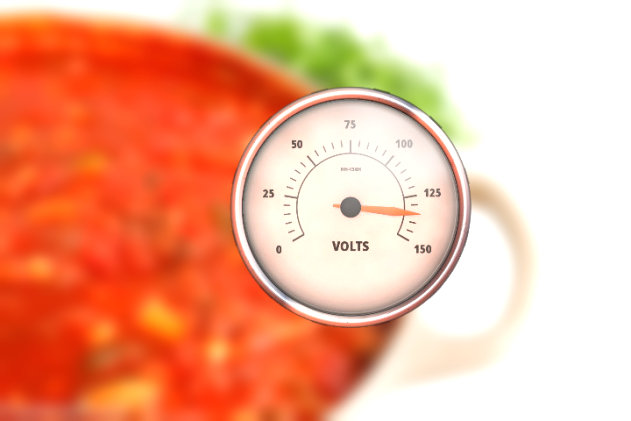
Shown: 135 V
